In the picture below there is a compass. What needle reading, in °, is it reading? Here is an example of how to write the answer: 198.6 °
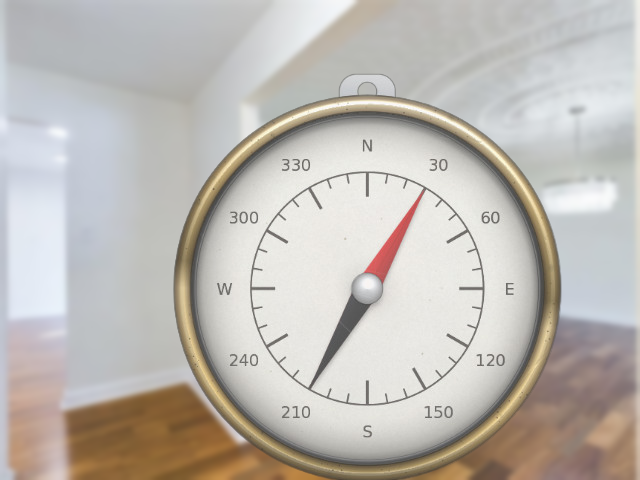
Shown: 30 °
